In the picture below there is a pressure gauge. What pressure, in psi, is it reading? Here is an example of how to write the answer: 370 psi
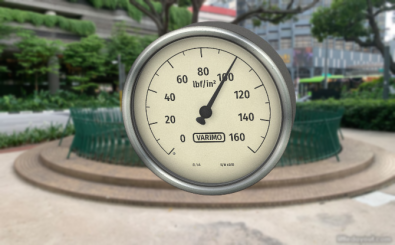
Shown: 100 psi
